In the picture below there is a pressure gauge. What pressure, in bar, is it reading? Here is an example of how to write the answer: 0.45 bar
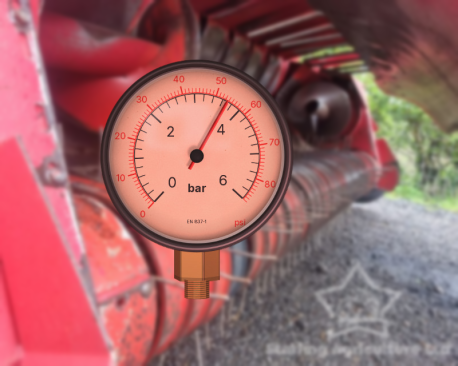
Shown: 3.7 bar
